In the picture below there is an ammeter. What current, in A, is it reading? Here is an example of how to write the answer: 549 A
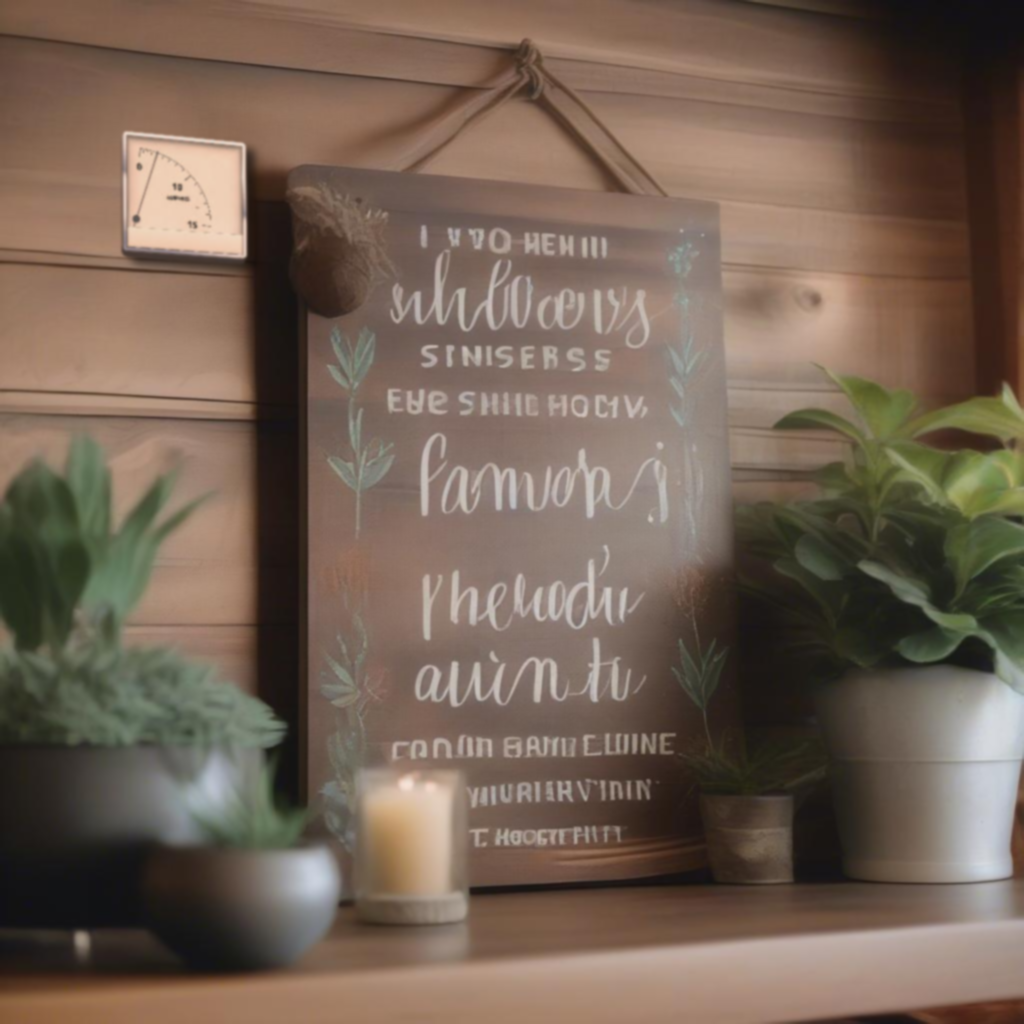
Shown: 5 A
